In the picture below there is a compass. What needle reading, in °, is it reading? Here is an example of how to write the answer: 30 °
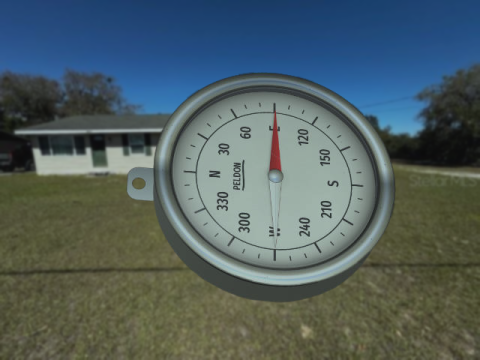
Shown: 90 °
